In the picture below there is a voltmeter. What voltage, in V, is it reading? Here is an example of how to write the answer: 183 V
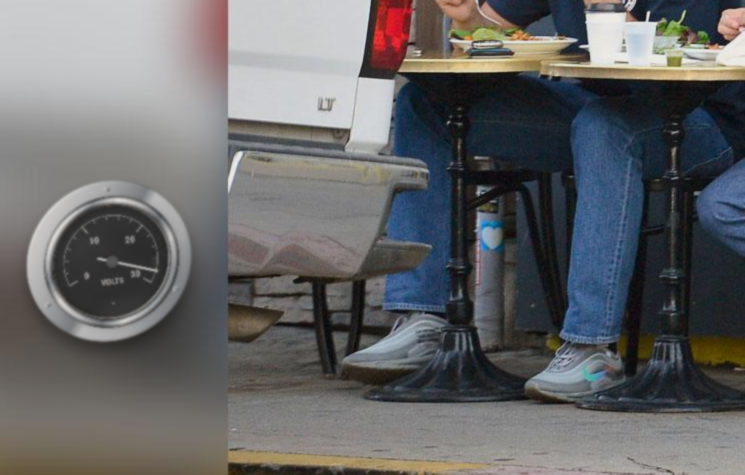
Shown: 28 V
